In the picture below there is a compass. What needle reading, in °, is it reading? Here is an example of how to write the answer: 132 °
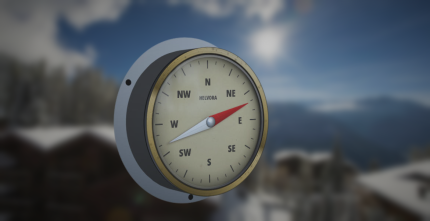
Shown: 70 °
